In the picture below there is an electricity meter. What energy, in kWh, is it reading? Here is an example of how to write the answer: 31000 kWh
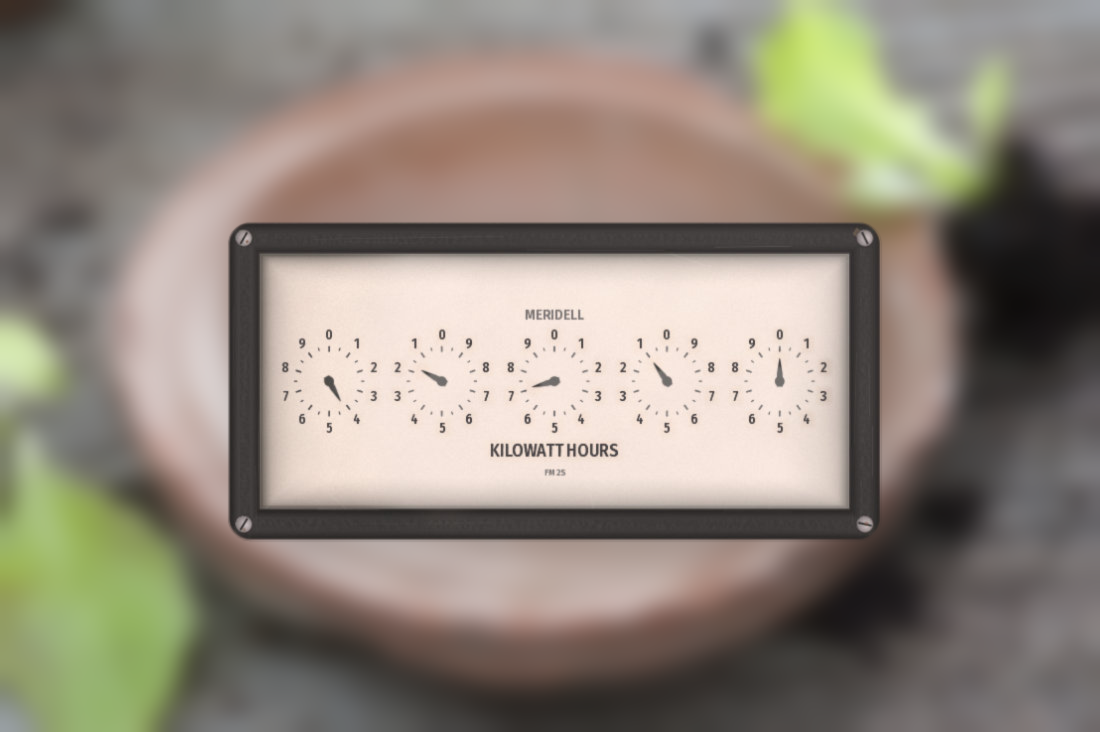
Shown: 41710 kWh
